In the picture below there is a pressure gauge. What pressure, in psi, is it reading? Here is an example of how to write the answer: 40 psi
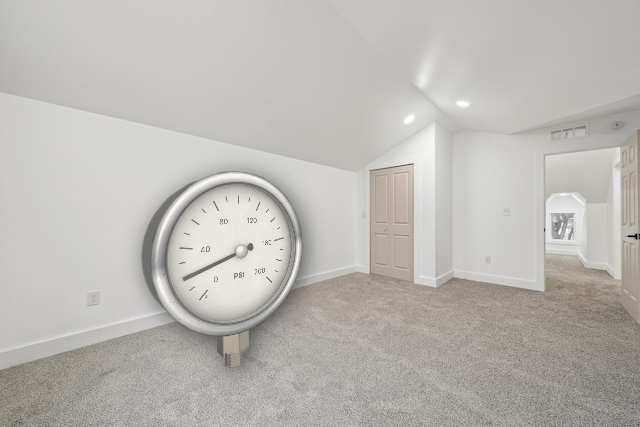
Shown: 20 psi
